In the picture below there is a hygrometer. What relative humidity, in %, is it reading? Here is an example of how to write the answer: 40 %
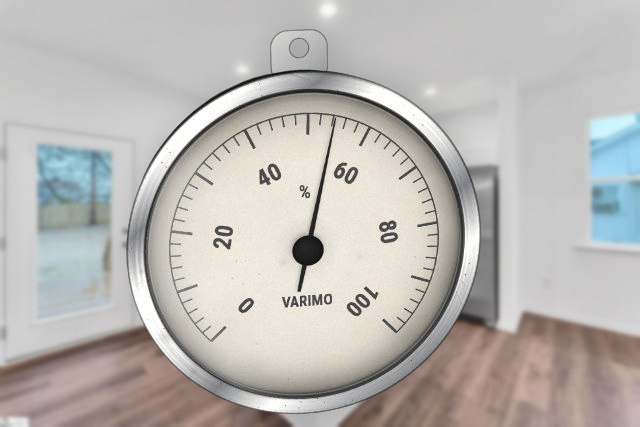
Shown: 54 %
